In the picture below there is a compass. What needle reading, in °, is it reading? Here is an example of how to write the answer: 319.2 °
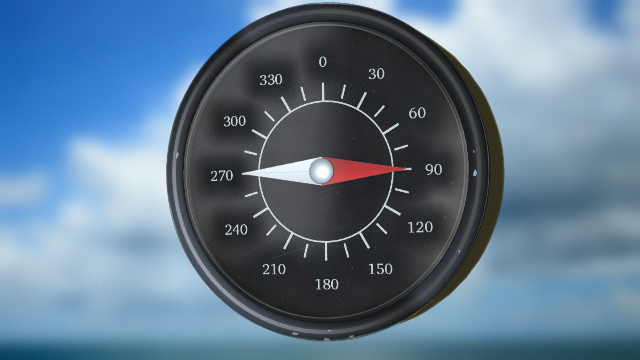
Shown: 90 °
